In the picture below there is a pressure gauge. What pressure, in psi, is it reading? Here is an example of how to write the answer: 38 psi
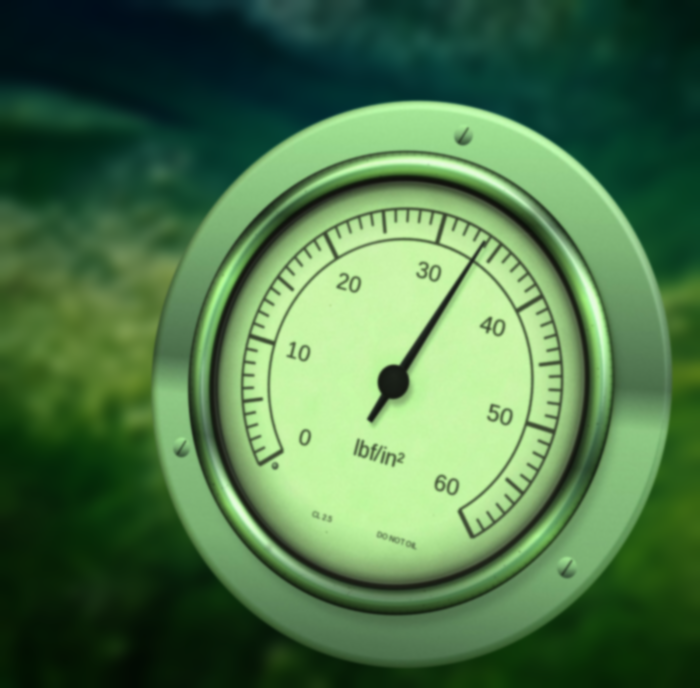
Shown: 34 psi
